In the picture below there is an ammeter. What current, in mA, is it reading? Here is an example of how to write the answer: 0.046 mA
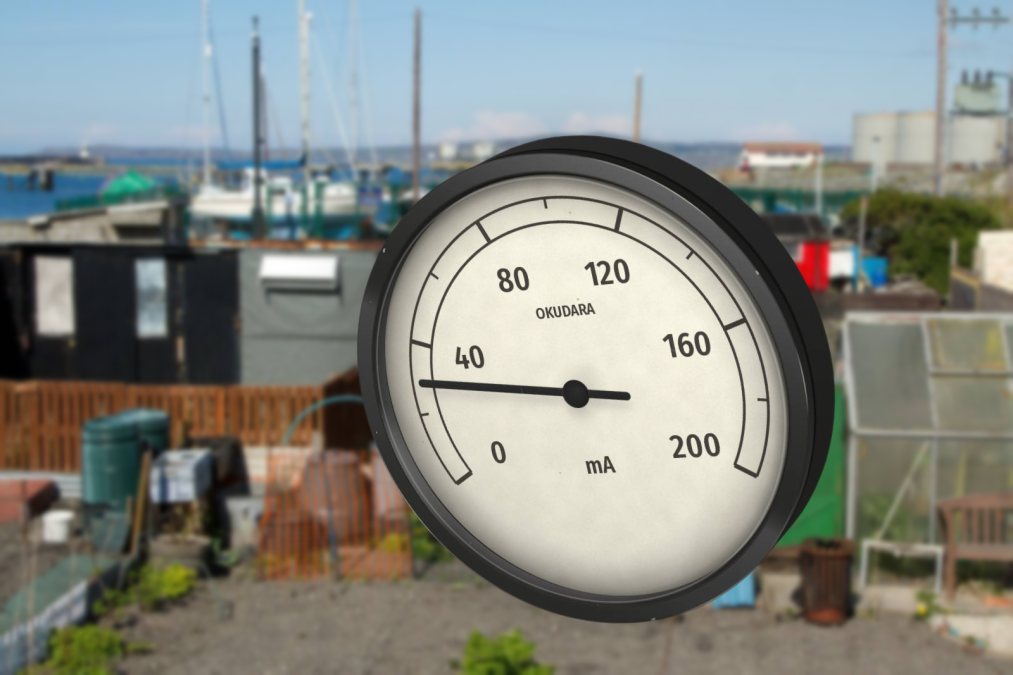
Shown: 30 mA
